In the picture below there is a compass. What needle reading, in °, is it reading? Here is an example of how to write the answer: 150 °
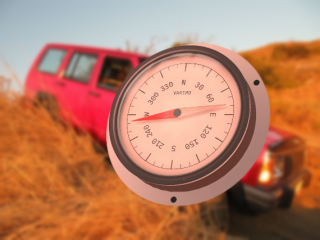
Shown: 260 °
